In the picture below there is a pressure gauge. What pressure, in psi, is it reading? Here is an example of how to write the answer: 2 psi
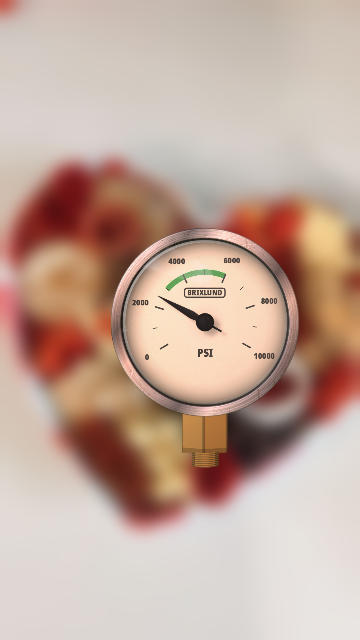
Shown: 2500 psi
